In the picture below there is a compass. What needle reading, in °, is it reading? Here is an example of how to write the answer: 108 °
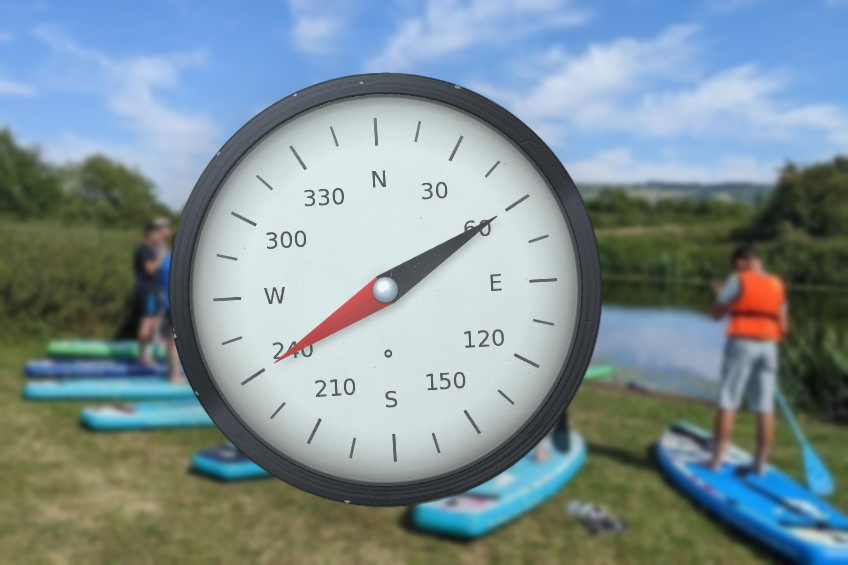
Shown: 240 °
